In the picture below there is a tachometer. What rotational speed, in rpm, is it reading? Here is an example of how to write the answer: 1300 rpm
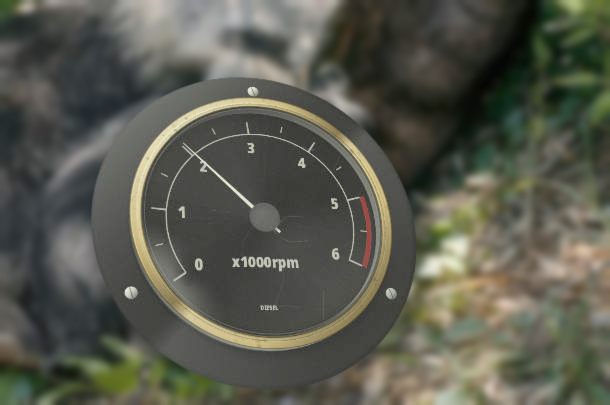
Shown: 2000 rpm
